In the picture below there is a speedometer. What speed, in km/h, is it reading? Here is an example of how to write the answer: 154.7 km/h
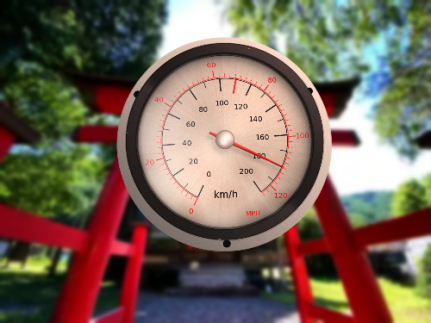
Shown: 180 km/h
